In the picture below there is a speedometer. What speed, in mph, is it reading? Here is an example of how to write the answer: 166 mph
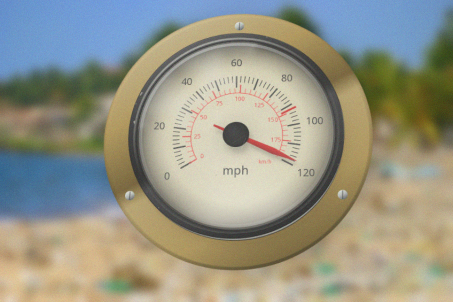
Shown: 118 mph
